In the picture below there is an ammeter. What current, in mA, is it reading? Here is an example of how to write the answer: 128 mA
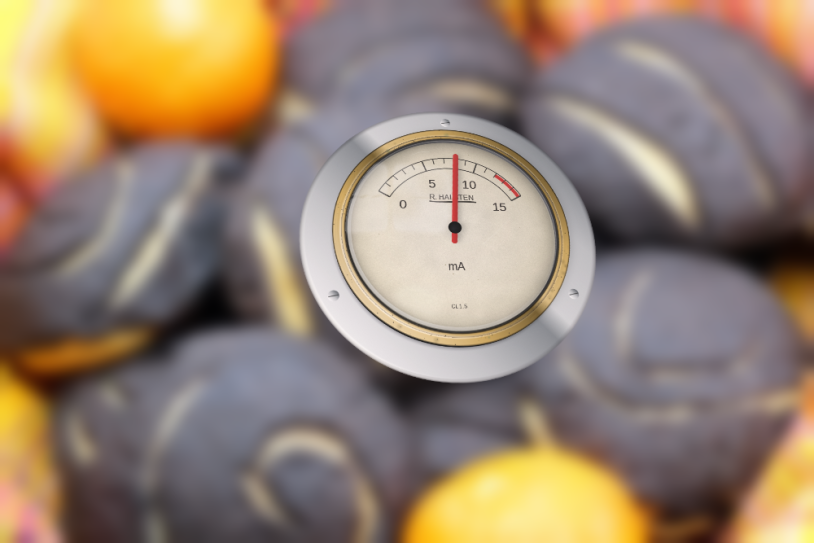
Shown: 8 mA
